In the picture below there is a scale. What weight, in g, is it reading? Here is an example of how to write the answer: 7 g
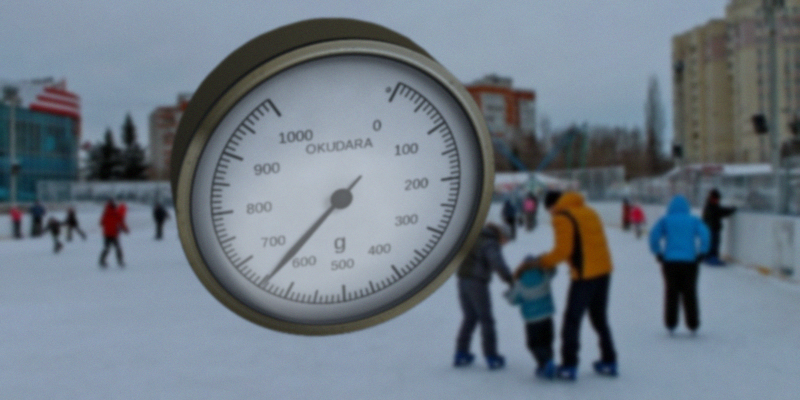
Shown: 650 g
